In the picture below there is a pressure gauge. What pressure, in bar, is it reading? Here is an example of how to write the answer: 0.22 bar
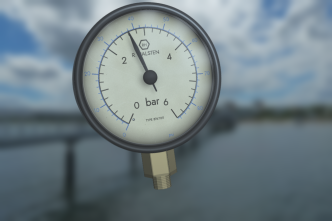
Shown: 2.6 bar
